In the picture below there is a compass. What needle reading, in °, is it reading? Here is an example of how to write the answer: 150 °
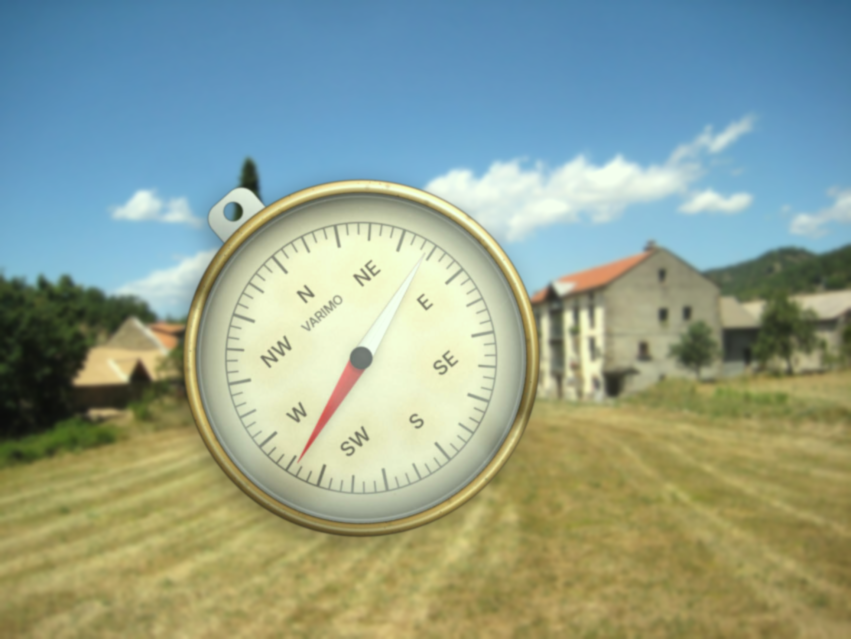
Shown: 252.5 °
